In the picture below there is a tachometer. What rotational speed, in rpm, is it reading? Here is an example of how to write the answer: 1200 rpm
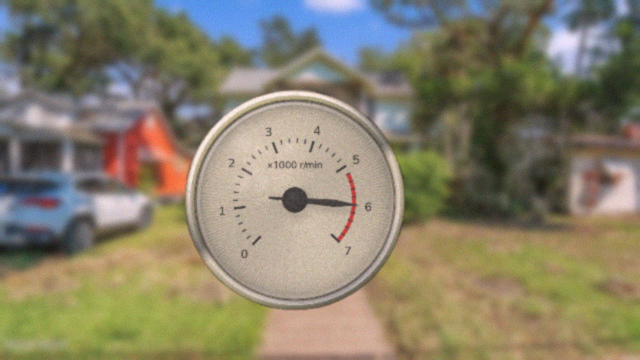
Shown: 6000 rpm
